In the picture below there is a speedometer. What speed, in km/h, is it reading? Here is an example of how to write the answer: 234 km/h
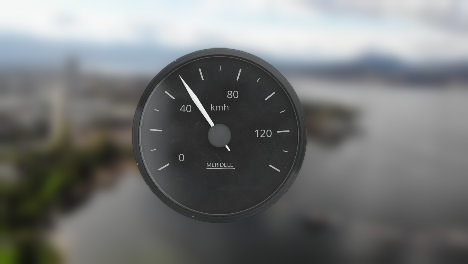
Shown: 50 km/h
